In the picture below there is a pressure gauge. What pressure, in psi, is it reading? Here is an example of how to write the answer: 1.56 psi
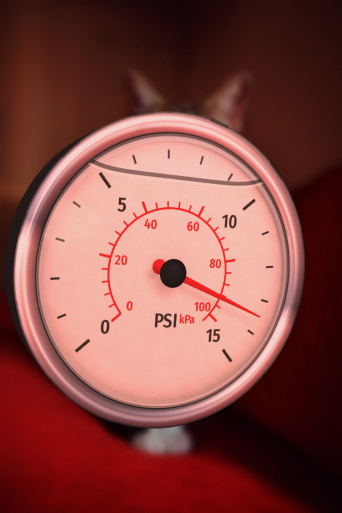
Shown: 13.5 psi
